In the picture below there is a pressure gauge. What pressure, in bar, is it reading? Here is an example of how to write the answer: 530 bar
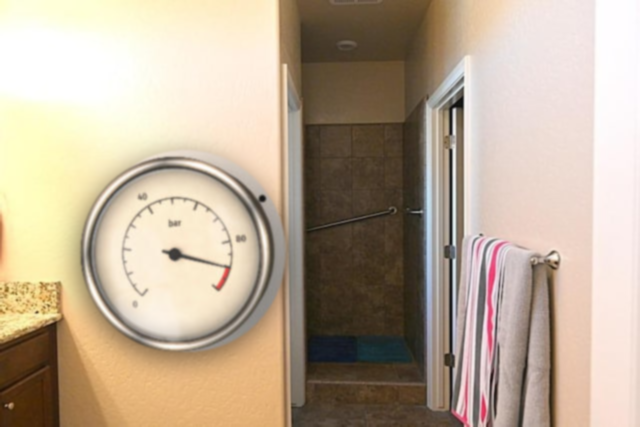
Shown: 90 bar
